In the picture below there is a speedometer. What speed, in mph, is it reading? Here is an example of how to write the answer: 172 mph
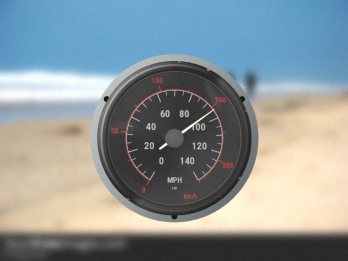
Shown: 95 mph
